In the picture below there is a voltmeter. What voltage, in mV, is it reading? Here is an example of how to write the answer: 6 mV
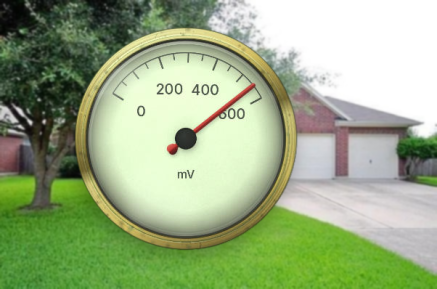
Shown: 550 mV
